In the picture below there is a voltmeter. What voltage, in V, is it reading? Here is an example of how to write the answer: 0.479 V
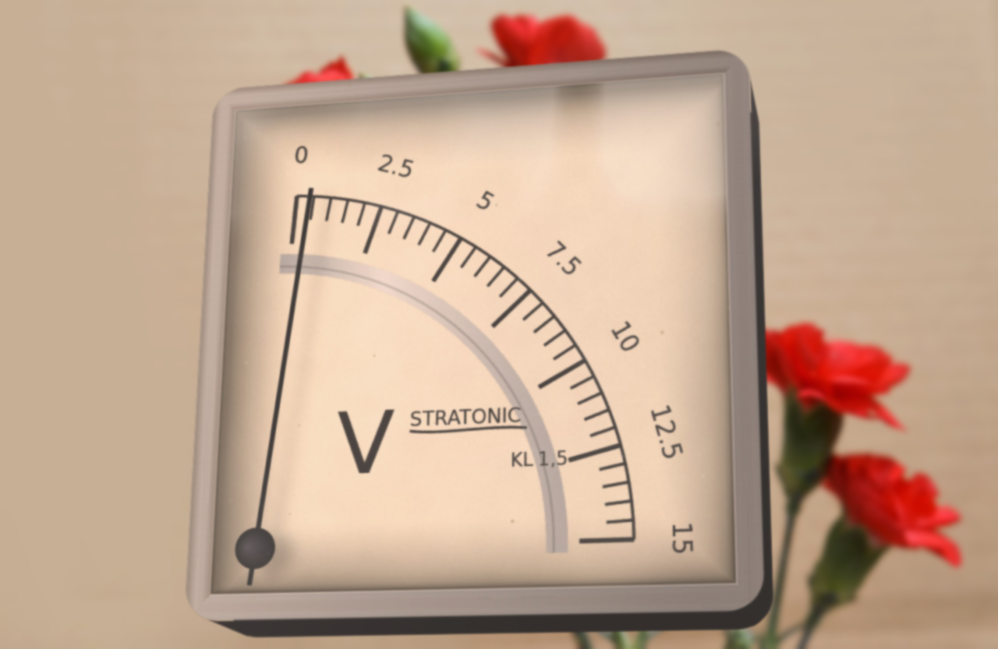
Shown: 0.5 V
